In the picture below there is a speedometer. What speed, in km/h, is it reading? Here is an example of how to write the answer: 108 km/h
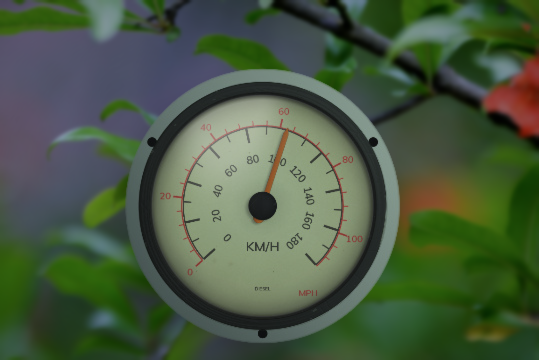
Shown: 100 km/h
